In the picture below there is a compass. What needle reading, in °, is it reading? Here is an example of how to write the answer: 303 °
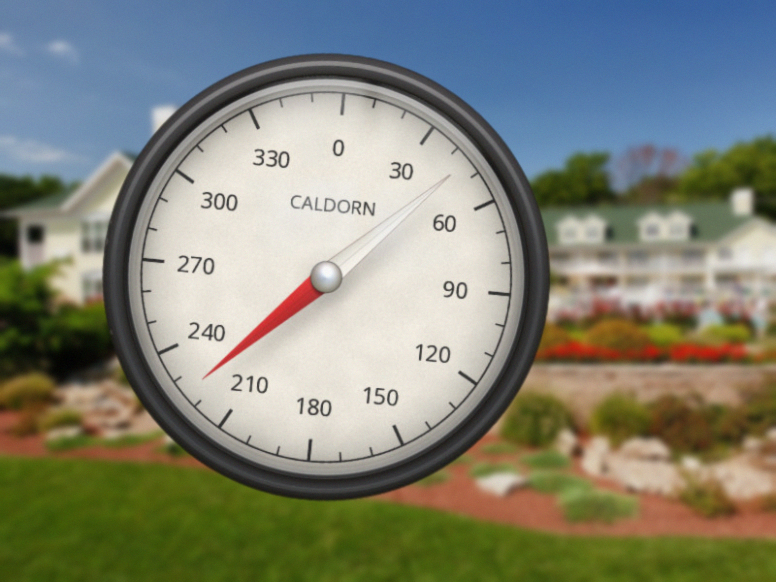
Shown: 225 °
